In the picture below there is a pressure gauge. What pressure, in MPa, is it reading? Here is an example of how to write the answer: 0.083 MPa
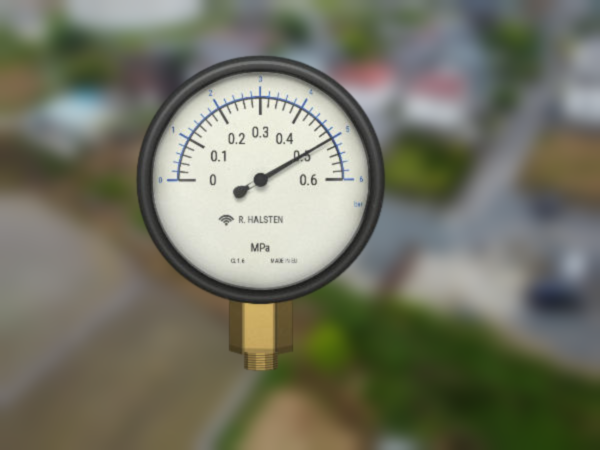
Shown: 0.5 MPa
